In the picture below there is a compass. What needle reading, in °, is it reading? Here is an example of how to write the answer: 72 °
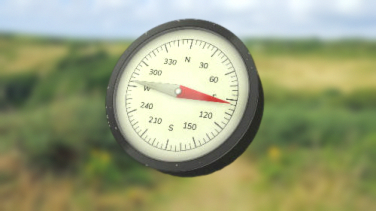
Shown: 95 °
